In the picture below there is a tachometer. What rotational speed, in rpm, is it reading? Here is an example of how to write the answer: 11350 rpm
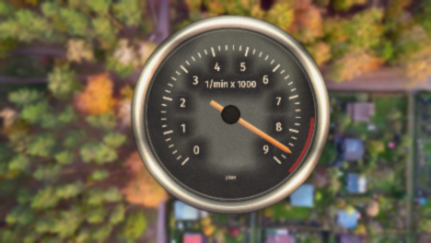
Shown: 8600 rpm
